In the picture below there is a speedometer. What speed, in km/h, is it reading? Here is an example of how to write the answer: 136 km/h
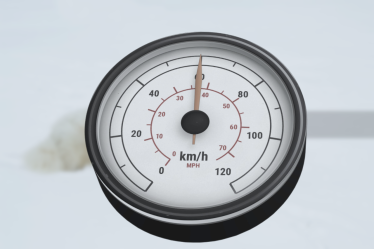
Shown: 60 km/h
